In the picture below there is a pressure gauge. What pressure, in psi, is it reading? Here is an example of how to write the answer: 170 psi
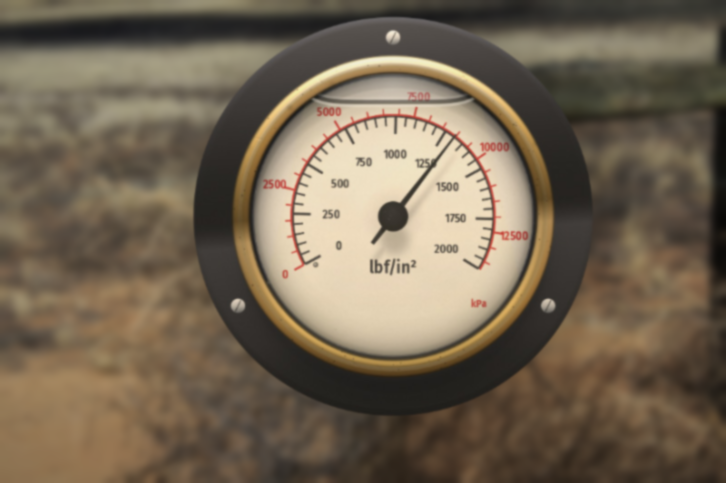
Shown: 1300 psi
